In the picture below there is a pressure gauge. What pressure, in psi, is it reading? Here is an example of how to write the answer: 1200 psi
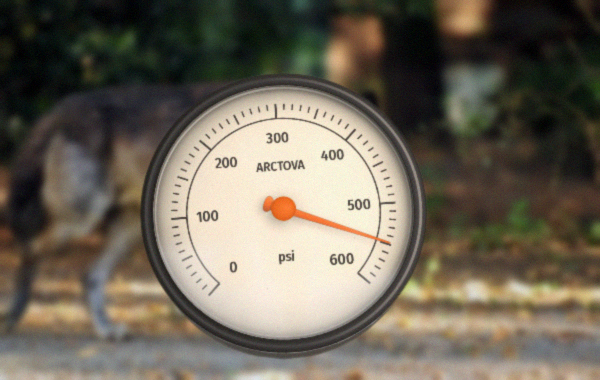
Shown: 550 psi
